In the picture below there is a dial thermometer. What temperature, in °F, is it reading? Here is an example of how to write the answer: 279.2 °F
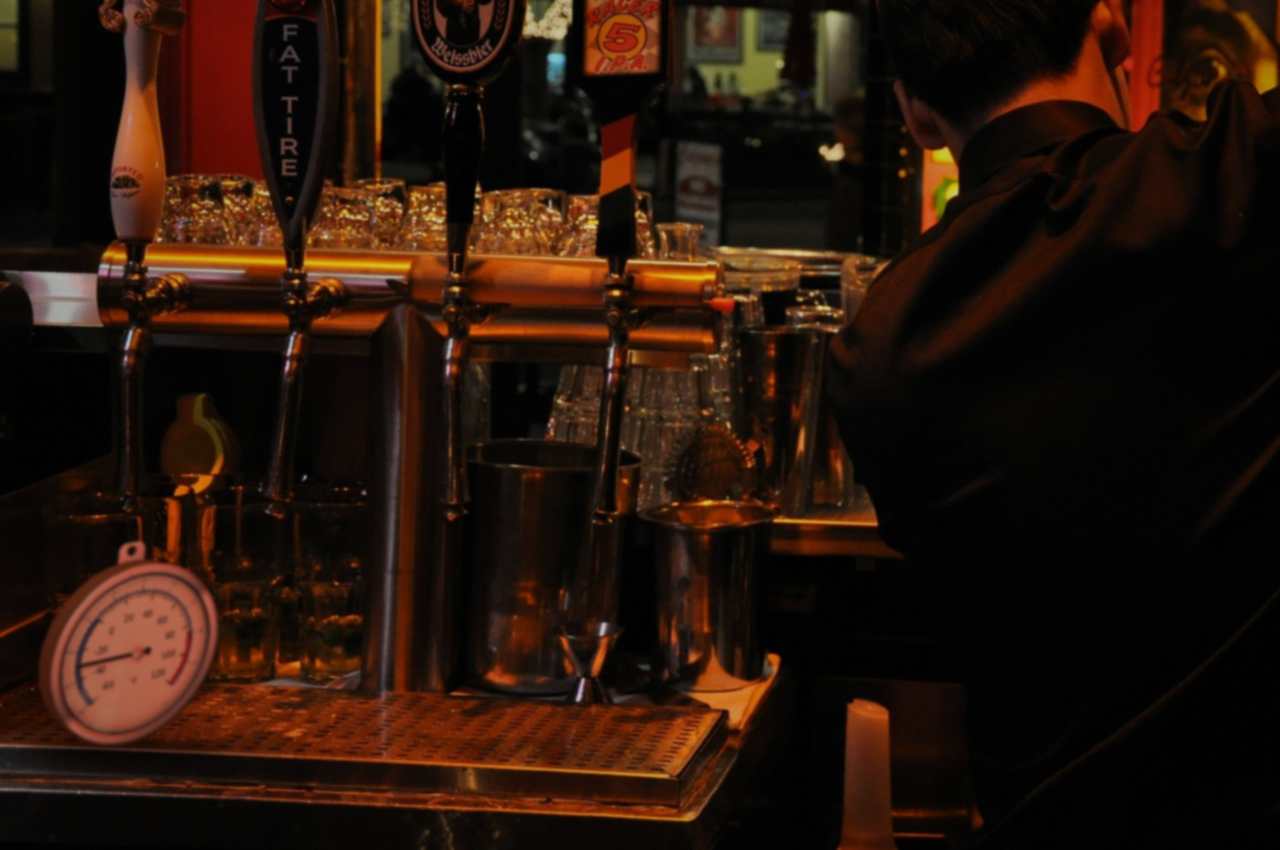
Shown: -30 °F
